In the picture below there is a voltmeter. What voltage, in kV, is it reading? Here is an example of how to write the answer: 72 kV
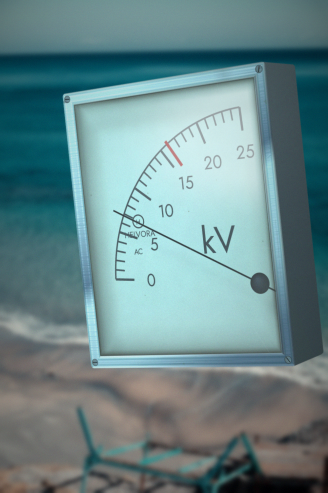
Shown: 7 kV
